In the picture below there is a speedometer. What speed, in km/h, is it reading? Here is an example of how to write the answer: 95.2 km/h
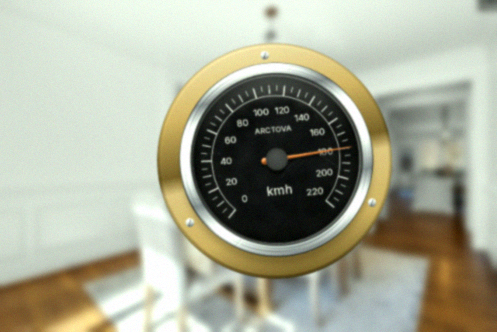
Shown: 180 km/h
